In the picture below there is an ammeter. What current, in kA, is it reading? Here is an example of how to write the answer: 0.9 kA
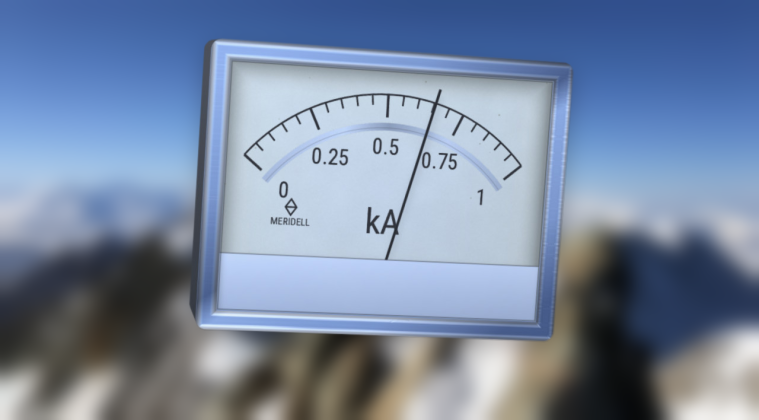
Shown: 0.65 kA
